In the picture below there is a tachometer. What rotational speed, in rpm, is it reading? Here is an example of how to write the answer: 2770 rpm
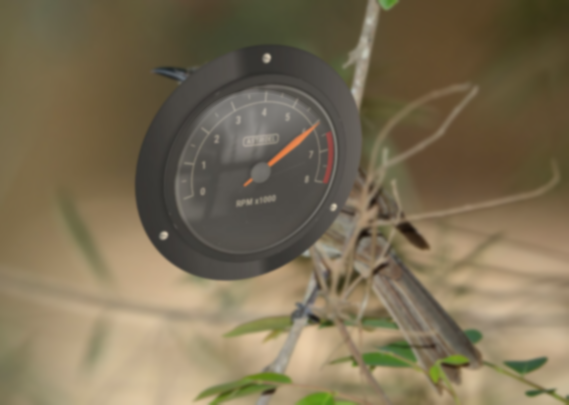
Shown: 6000 rpm
